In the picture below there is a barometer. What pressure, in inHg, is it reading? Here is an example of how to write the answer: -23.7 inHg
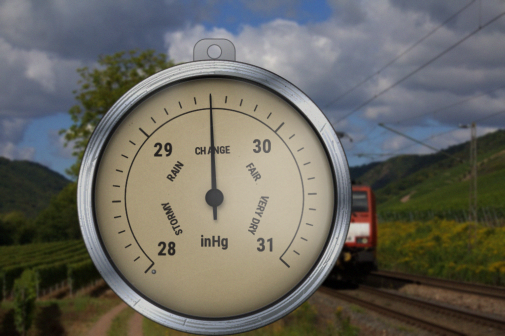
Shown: 29.5 inHg
